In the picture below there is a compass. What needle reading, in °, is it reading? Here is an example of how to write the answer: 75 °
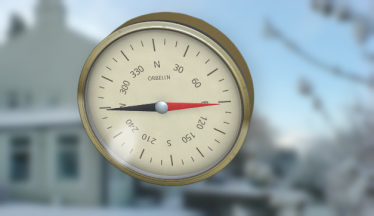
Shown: 90 °
